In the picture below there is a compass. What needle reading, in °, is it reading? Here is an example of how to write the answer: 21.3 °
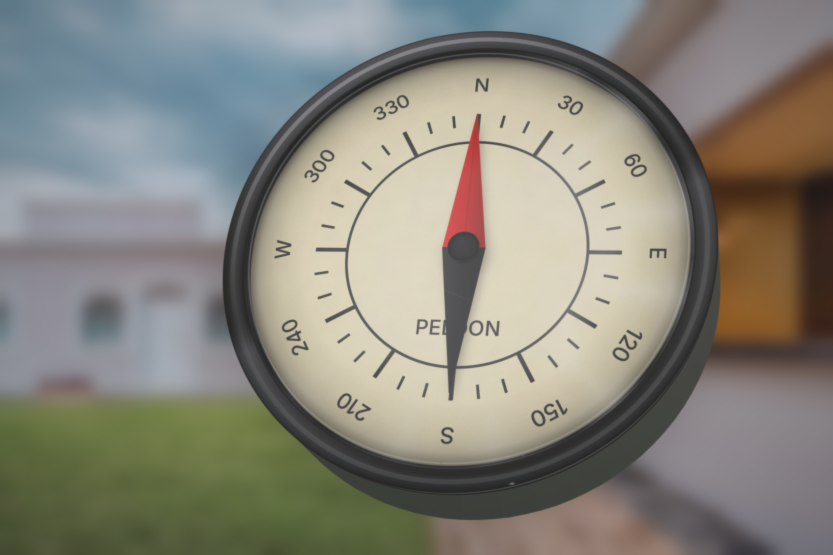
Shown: 0 °
